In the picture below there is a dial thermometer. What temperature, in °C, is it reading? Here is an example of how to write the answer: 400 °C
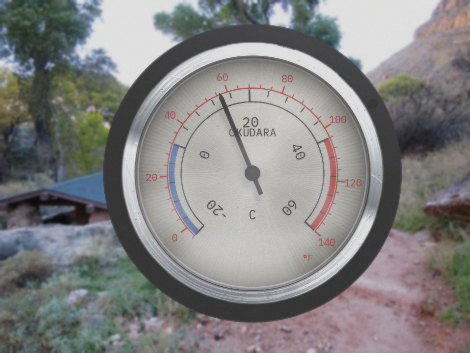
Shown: 14 °C
